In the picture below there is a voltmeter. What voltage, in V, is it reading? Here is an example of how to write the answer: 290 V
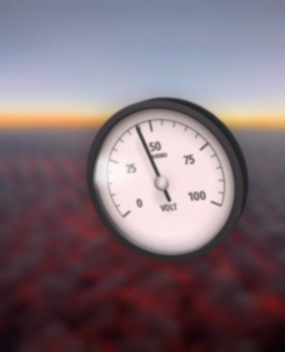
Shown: 45 V
